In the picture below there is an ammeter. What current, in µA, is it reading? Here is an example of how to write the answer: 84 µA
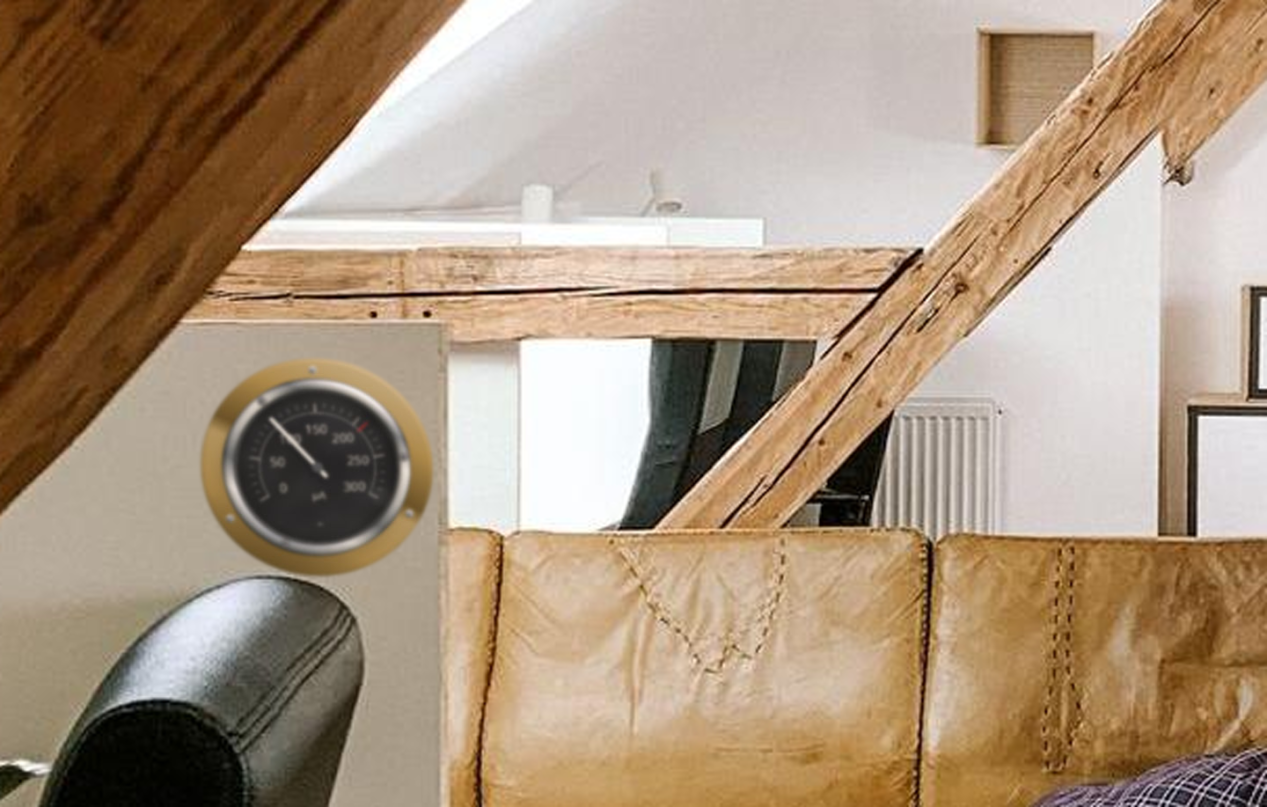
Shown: 100 µA
